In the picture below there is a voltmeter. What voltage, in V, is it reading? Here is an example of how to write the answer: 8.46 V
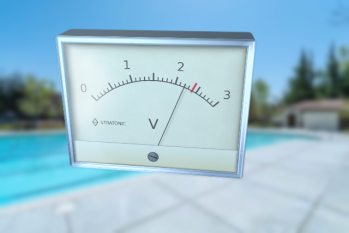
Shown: 2.2 V
